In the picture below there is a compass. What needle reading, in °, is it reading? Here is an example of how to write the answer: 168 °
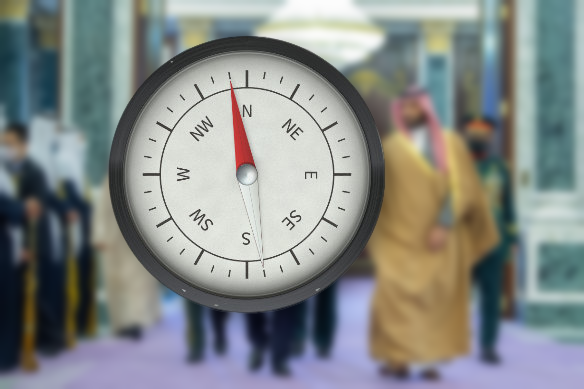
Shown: 350 °
